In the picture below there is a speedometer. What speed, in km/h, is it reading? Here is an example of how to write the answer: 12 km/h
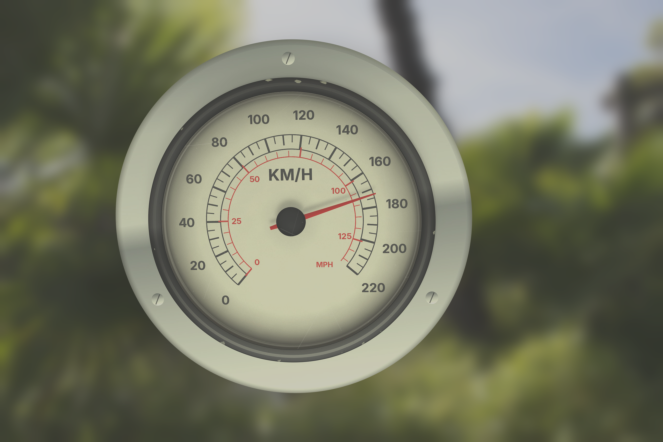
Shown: 172.5 km/h
